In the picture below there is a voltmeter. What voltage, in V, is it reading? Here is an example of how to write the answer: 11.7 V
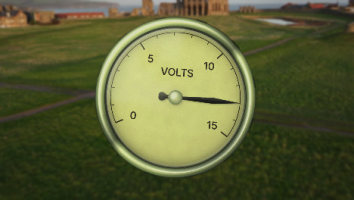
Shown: 13 V
